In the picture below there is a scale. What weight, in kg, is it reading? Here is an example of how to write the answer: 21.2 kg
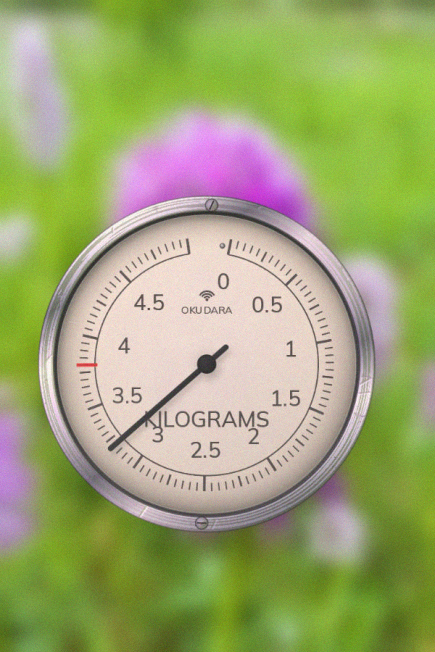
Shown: 3.2 kg
